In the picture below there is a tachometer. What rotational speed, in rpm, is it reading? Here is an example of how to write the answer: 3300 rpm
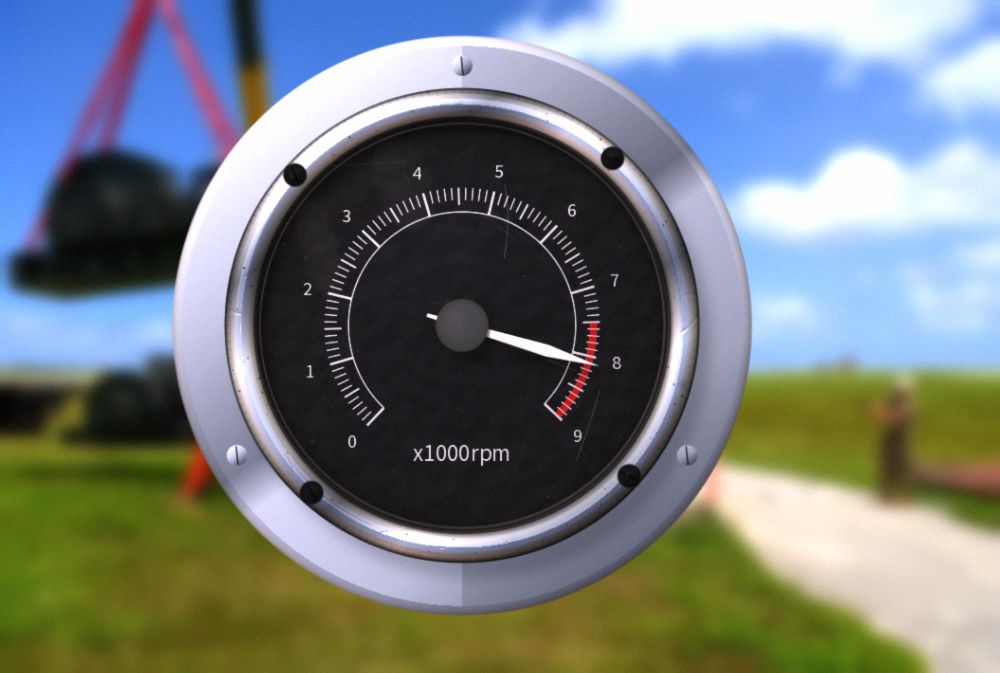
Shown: 8100 rpm
